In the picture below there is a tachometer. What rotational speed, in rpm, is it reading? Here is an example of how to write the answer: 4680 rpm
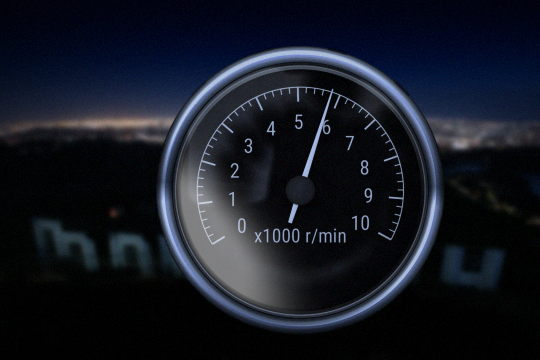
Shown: 5800 rpm
